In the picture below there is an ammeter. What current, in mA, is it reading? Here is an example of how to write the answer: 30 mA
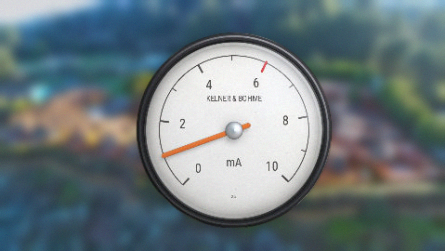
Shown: 1 mA
